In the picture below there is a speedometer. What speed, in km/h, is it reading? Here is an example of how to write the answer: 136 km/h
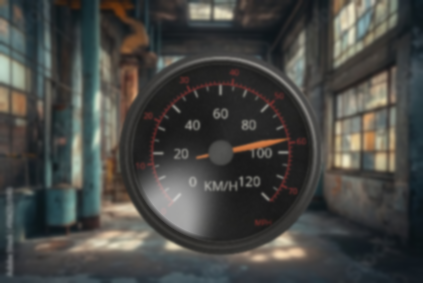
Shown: 95 km/h
